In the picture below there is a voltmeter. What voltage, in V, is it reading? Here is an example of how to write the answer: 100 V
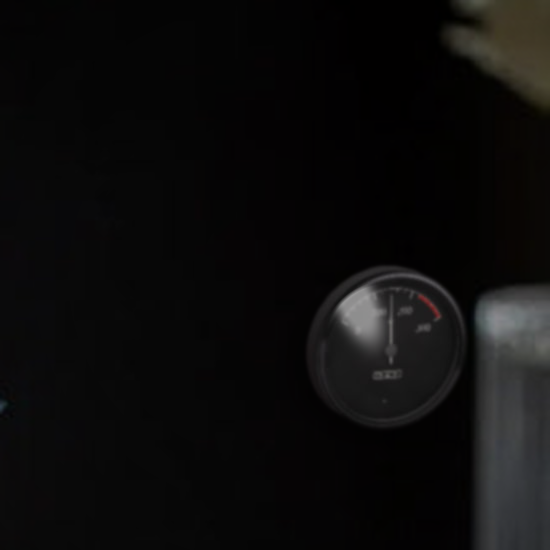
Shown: 140 V
